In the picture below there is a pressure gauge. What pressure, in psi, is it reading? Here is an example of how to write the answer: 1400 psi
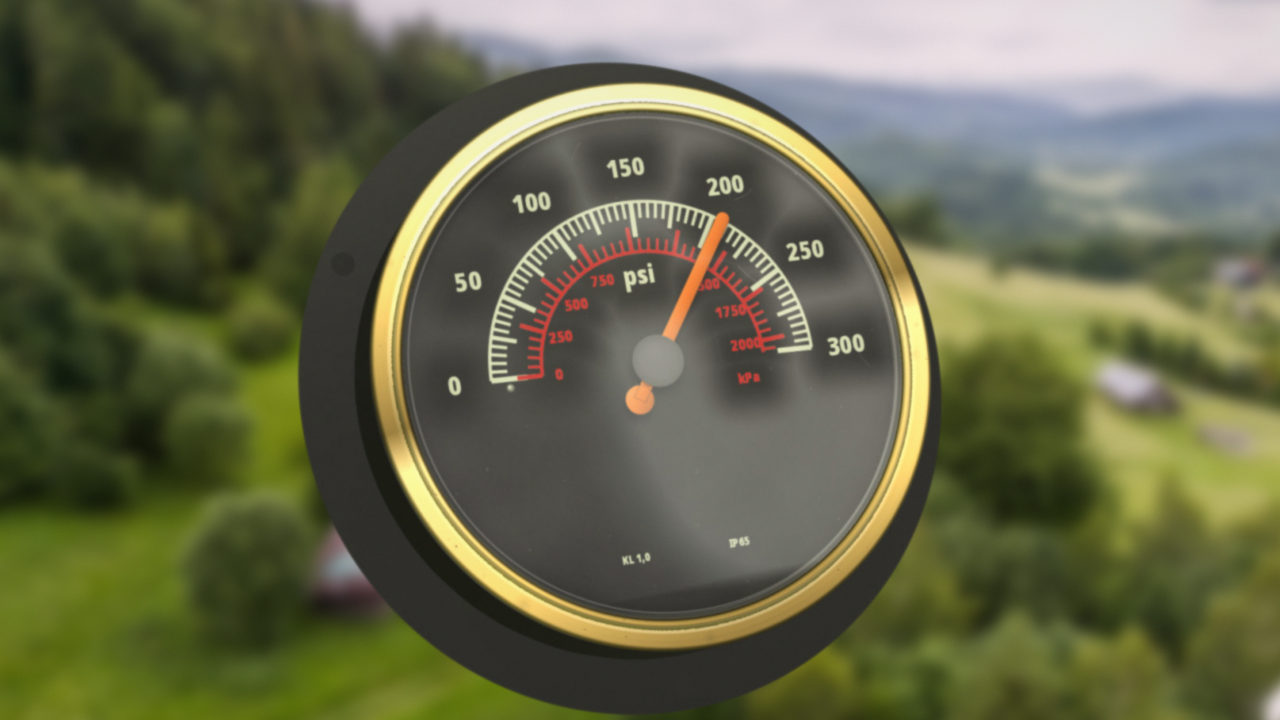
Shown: 205 psi
